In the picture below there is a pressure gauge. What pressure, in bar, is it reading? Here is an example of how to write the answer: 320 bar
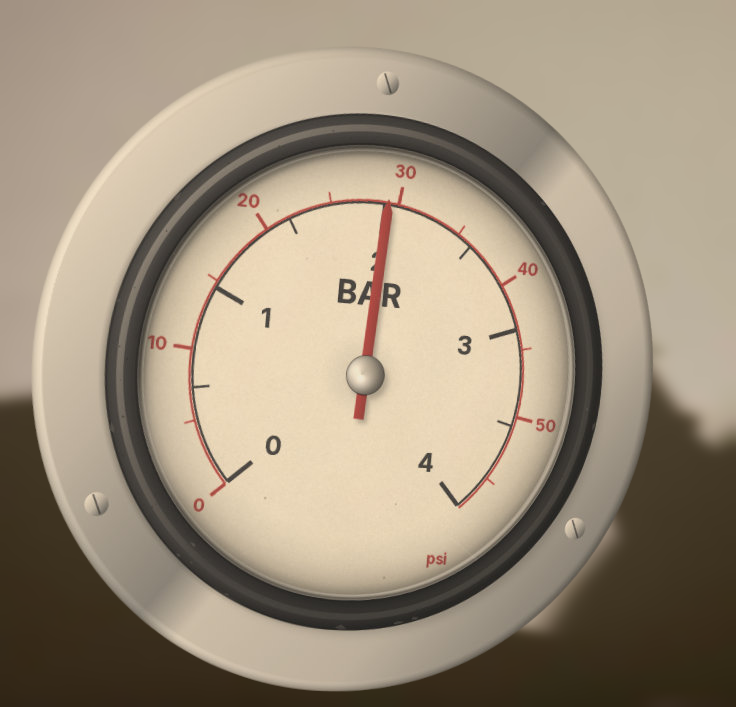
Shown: 2 bar
